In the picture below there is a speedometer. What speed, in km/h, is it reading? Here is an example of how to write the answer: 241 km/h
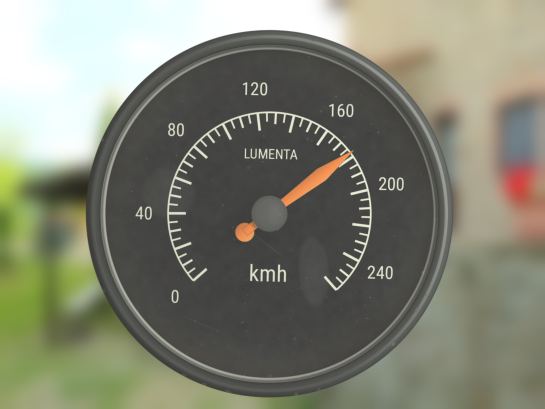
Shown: 177.5 km/h
